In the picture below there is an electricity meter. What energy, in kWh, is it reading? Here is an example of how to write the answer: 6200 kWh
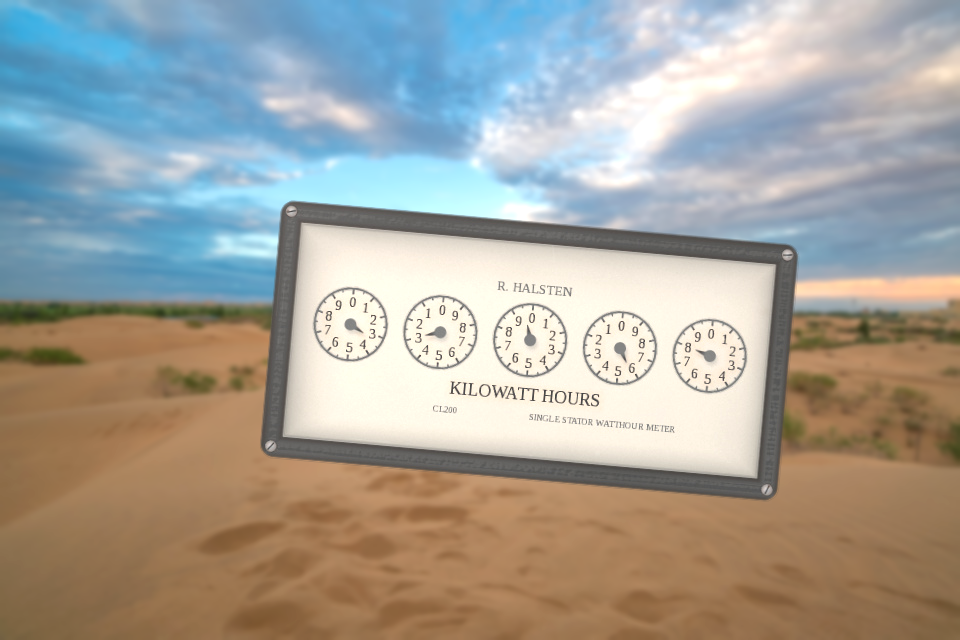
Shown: 32958 kWh
